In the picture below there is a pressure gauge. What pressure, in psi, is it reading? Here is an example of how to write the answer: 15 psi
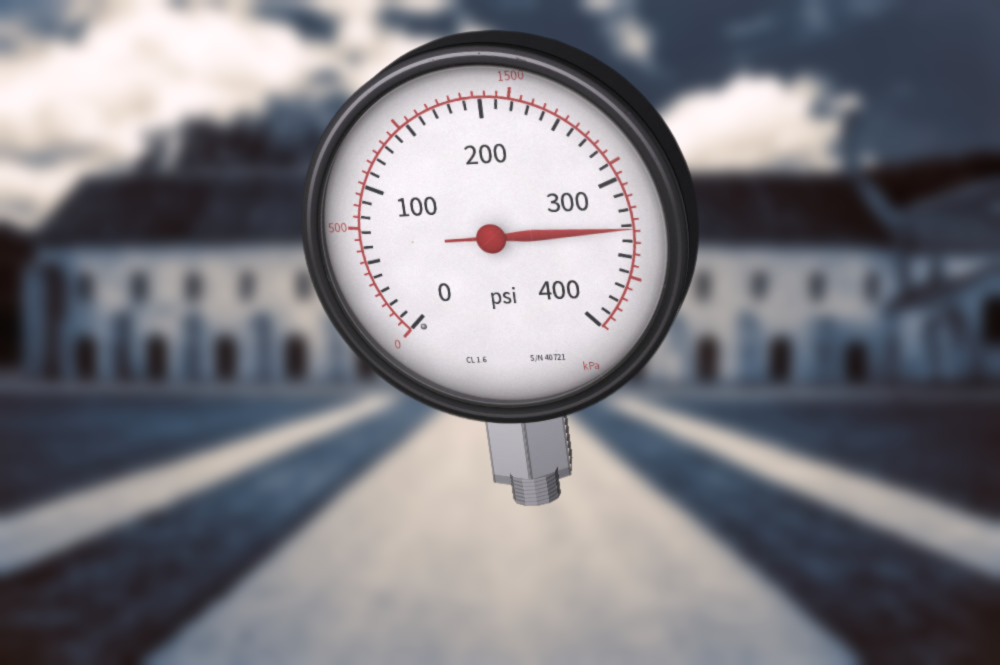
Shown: 330 psi
